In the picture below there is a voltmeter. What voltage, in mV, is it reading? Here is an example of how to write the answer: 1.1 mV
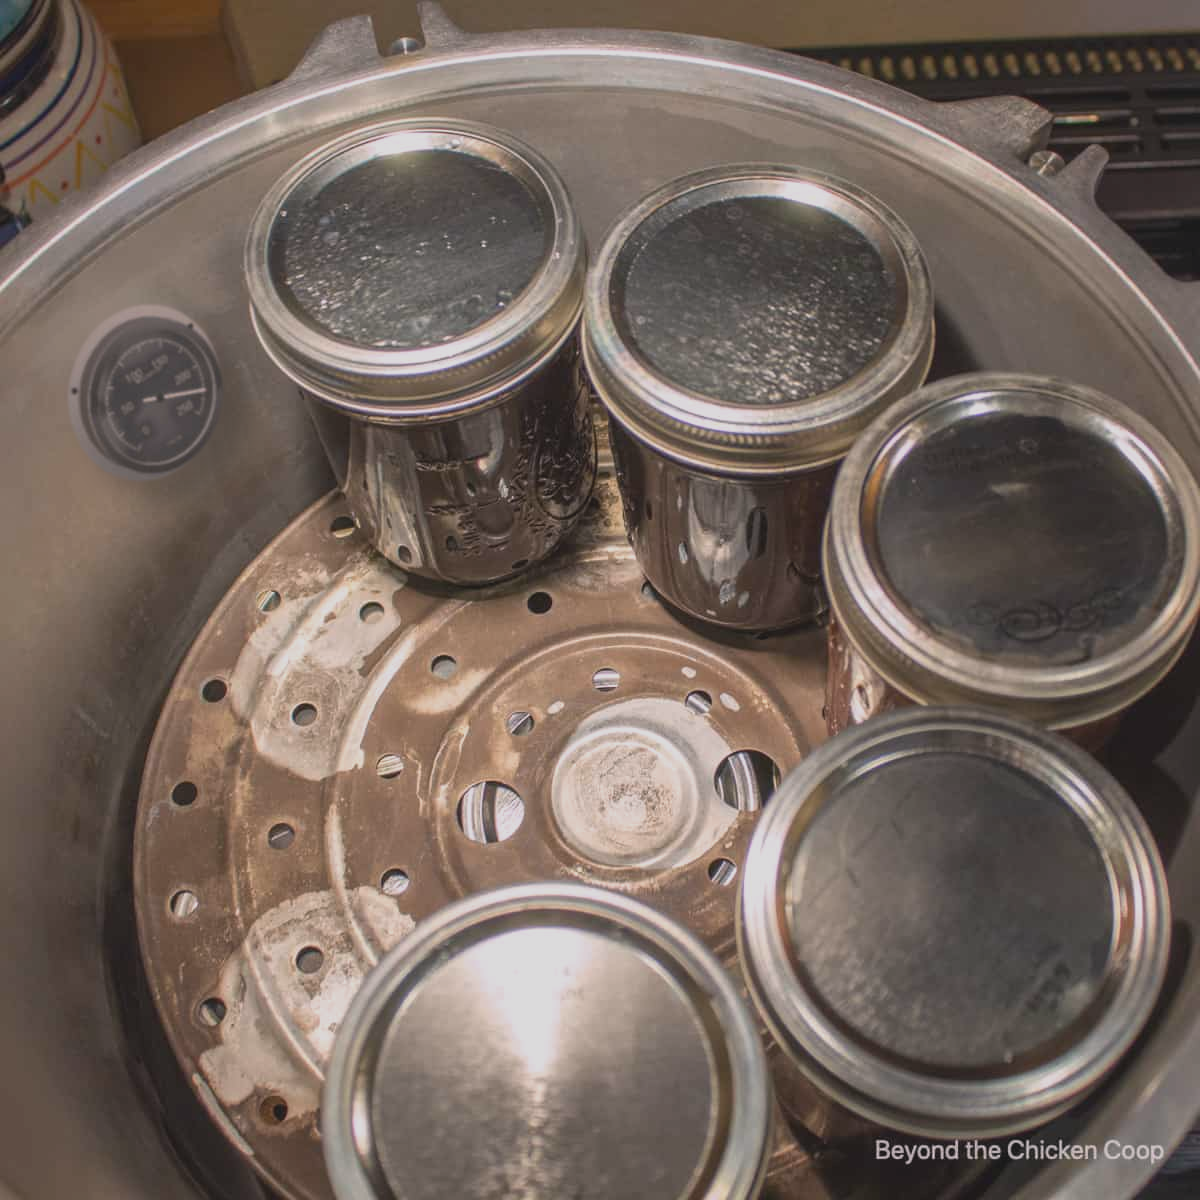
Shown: 225 mV
